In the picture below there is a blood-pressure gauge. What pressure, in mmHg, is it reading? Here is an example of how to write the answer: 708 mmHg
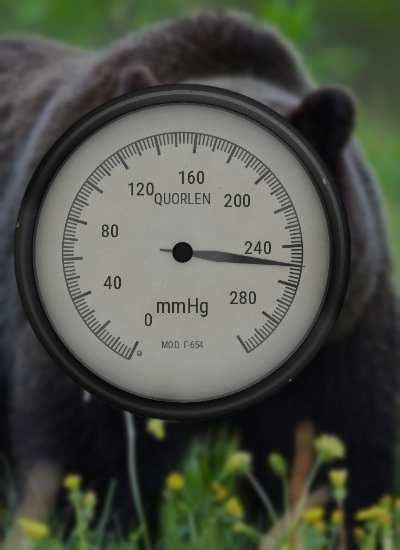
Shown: 250 mmHg
